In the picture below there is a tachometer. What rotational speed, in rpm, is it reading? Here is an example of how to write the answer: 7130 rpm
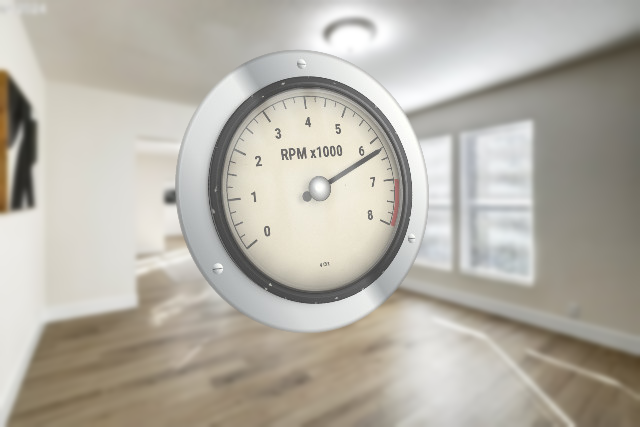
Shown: 6250 rpm
